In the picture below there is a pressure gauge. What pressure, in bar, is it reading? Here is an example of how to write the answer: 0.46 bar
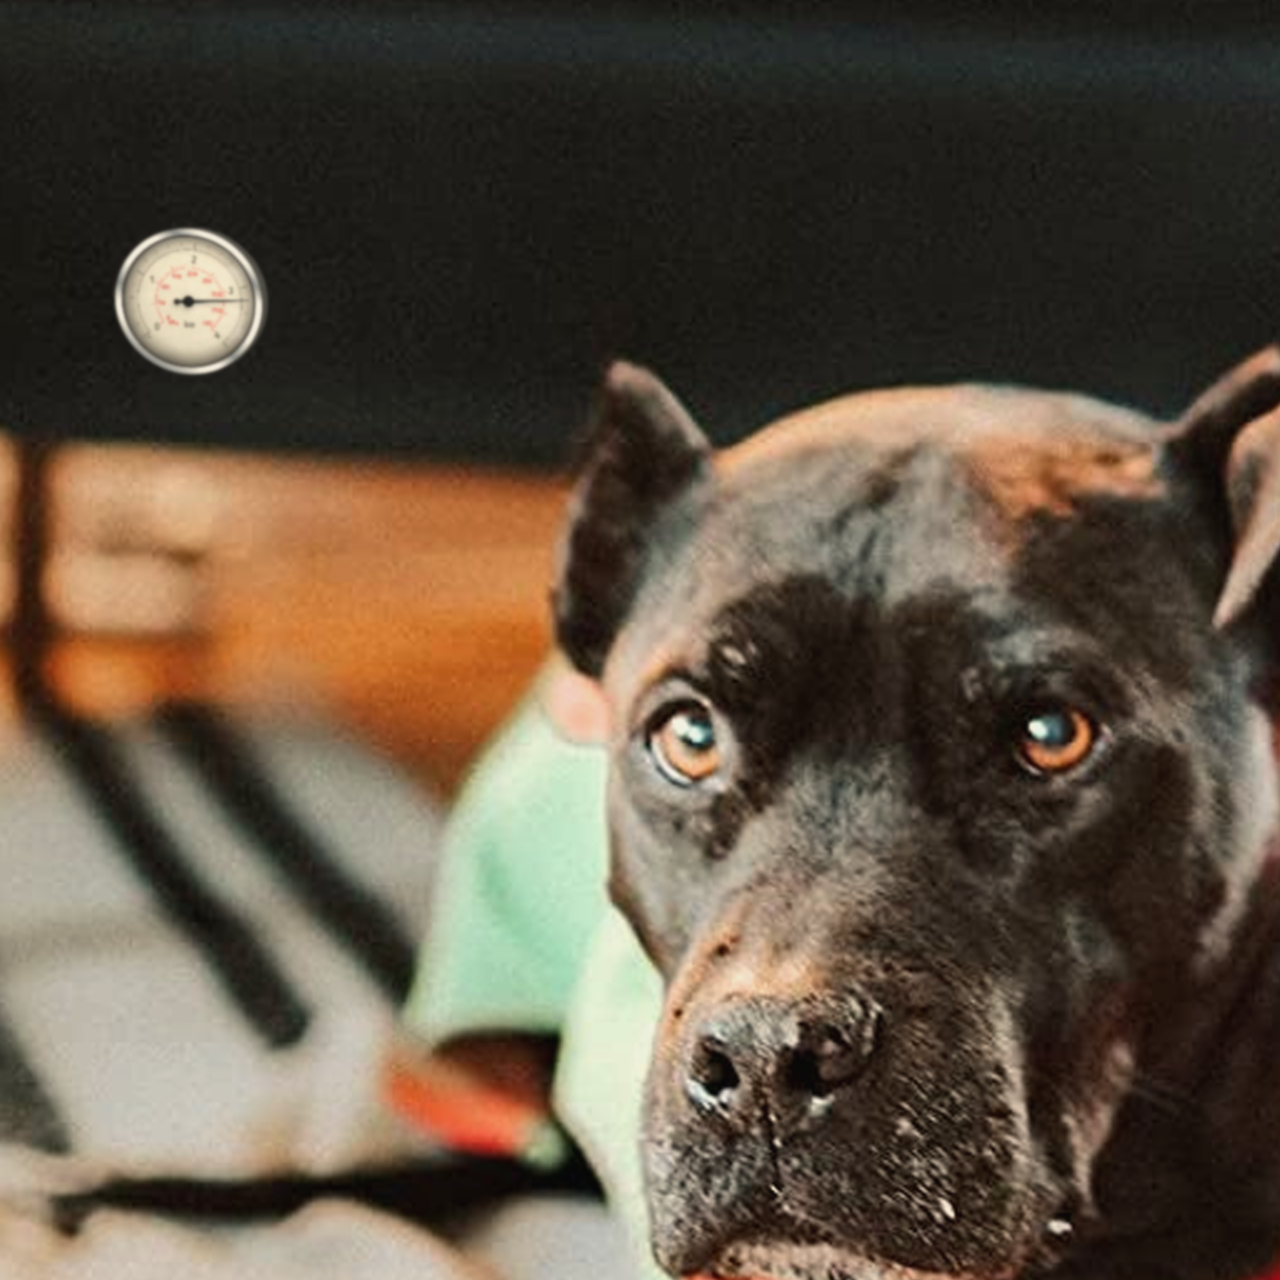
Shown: 3.2 bar
